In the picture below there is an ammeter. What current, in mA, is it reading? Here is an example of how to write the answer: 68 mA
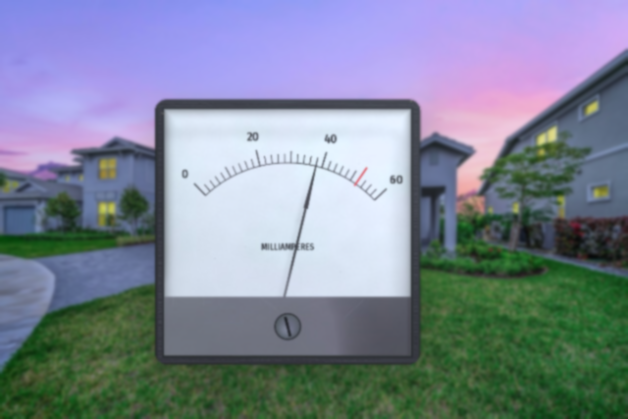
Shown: 38 mA
